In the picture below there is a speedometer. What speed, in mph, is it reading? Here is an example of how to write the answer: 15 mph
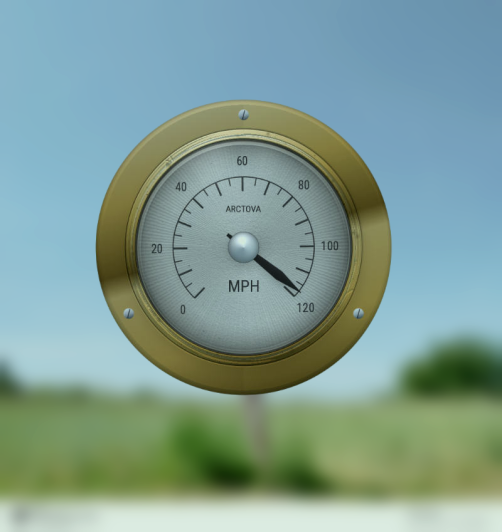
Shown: 117.5 mph
